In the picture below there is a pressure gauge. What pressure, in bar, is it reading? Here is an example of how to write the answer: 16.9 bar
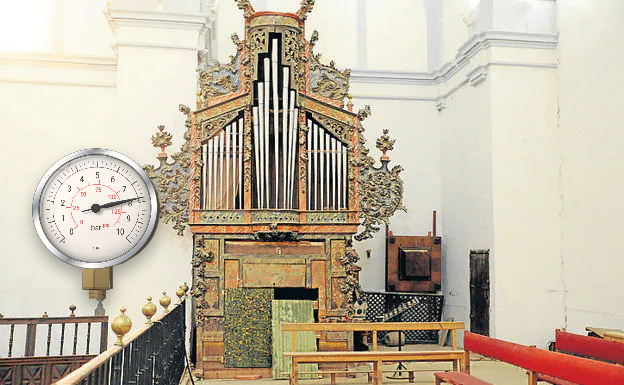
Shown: 7.8 bar
